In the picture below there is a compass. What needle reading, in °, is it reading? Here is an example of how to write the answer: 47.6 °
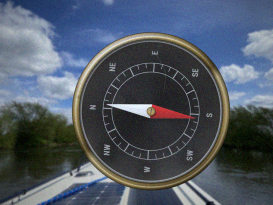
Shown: 185 °
